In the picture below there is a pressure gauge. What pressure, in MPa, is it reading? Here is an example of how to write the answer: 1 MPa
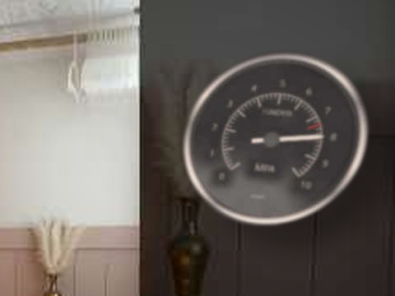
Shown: 8 MPa
